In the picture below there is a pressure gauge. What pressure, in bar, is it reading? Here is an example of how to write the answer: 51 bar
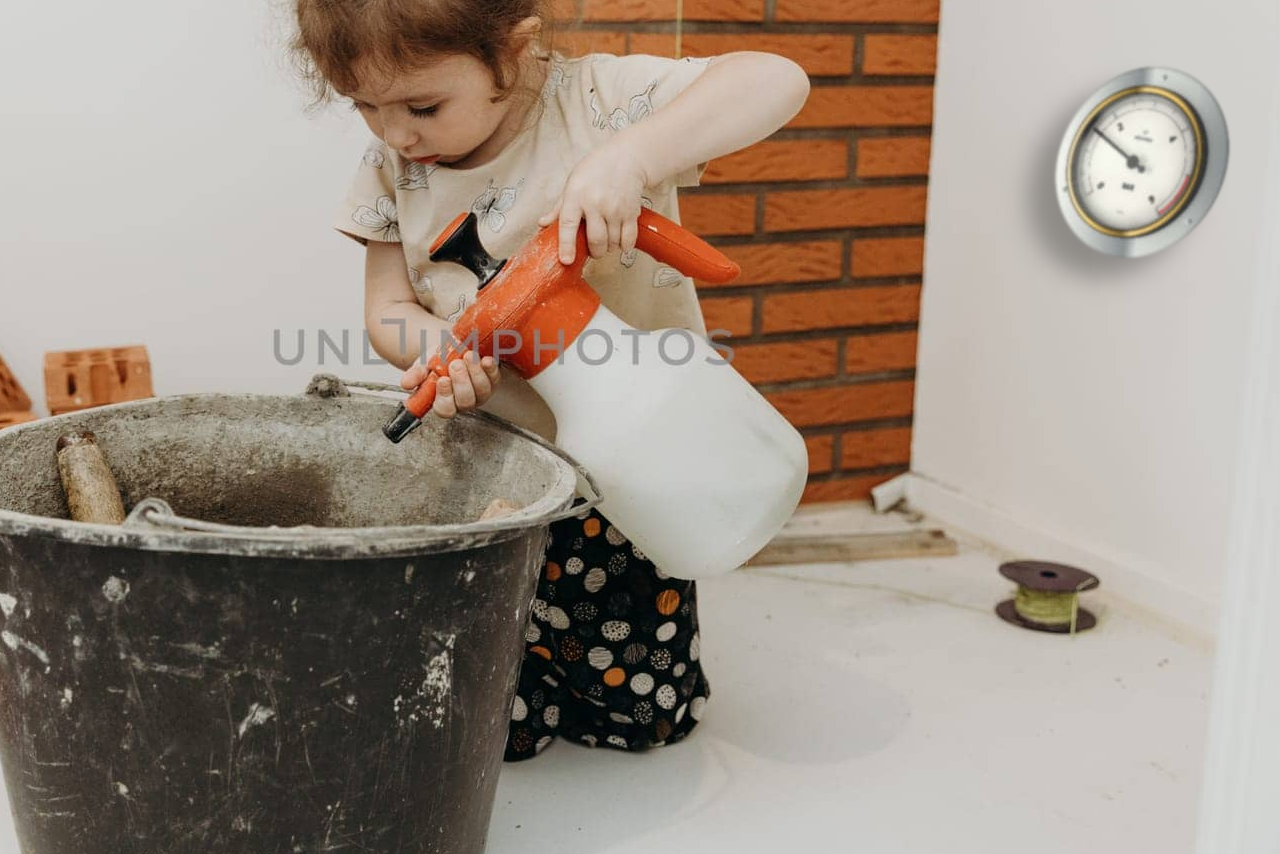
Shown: 1.5 bar
